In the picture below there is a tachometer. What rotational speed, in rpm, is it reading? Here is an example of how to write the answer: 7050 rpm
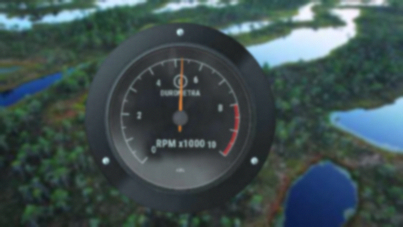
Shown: 5250 rpm
